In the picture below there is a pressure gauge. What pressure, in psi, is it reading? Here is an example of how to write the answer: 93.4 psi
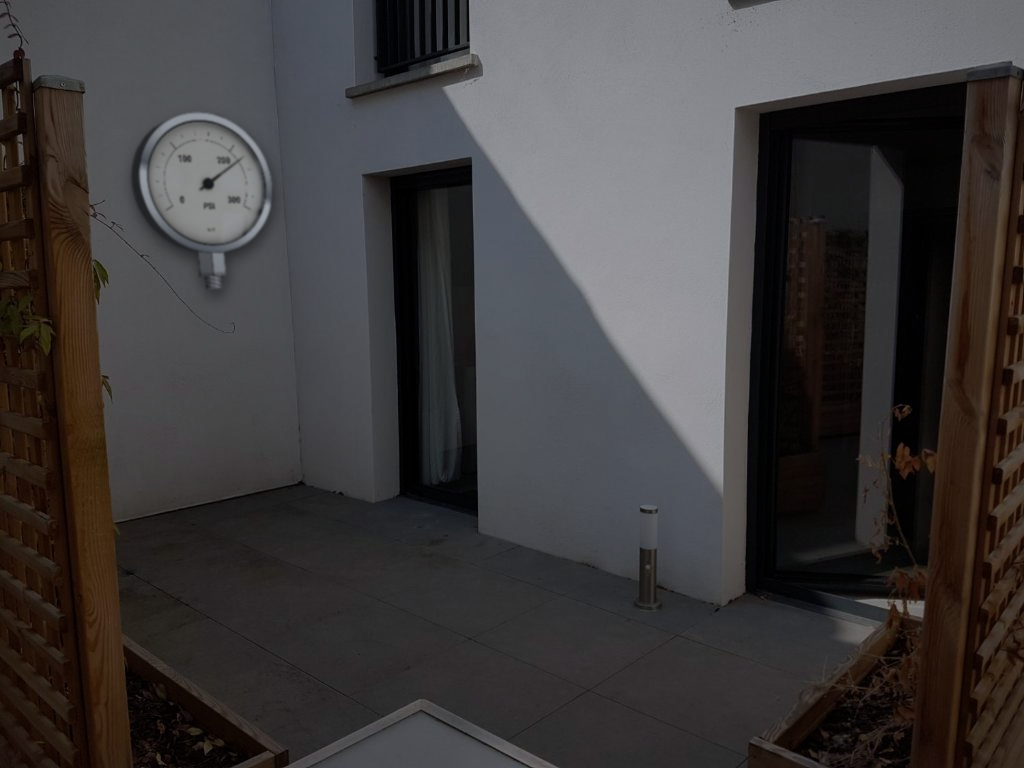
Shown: 220 psi
